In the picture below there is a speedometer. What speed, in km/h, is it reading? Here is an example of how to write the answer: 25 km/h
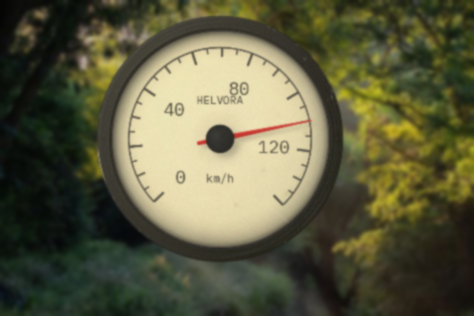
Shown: 110 km/h
